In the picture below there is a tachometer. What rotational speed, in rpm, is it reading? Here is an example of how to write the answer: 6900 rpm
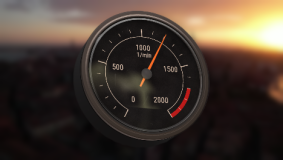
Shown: 1200 rpm
